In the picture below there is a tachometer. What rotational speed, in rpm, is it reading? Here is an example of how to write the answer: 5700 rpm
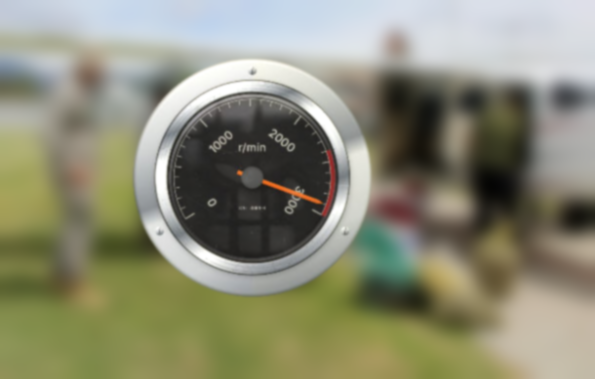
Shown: 2900 rpm
